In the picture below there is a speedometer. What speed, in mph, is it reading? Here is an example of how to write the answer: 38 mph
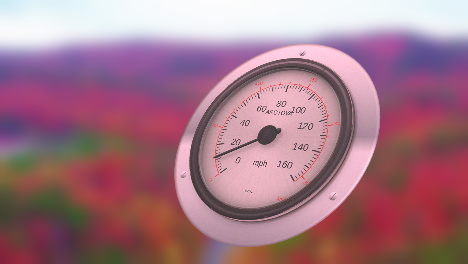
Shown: 10 mph
